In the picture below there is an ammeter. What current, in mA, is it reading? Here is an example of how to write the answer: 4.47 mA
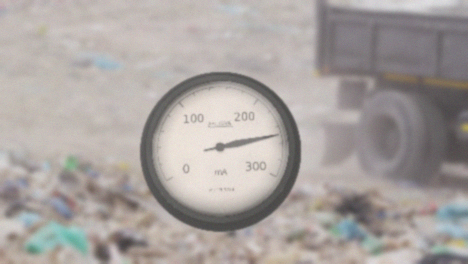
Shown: 250 mA
